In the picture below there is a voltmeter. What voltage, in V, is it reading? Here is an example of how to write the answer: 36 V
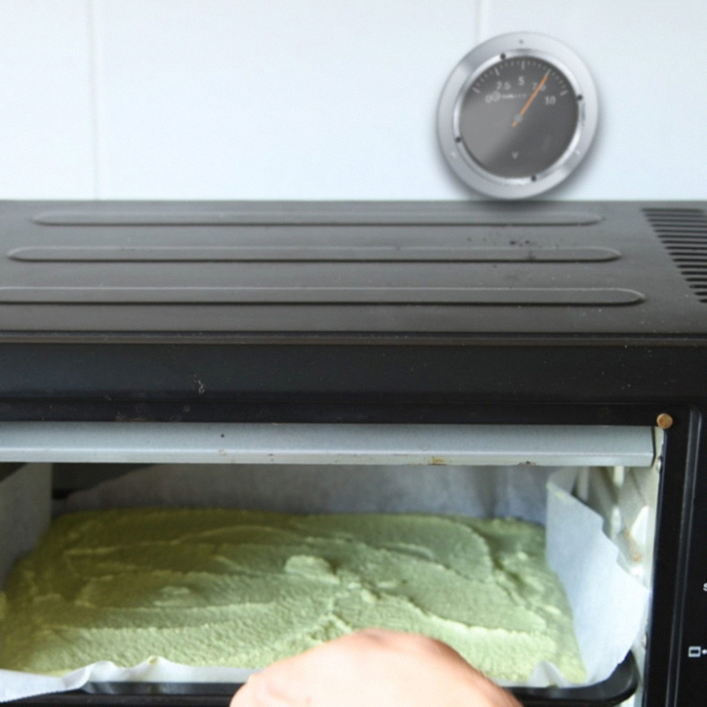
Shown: 7.5 V
